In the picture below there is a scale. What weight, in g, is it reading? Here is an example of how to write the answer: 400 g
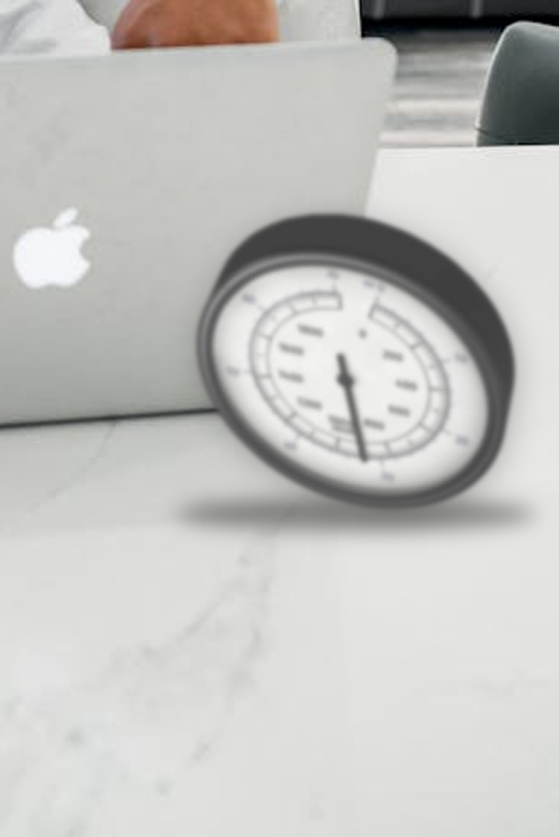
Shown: 900 g
